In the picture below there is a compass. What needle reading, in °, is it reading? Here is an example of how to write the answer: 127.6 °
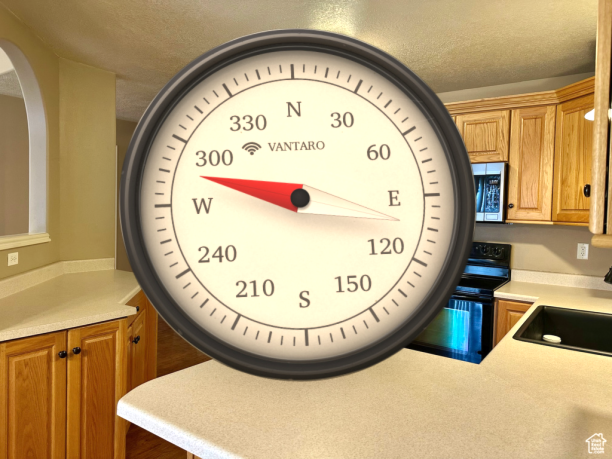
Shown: 285 °
